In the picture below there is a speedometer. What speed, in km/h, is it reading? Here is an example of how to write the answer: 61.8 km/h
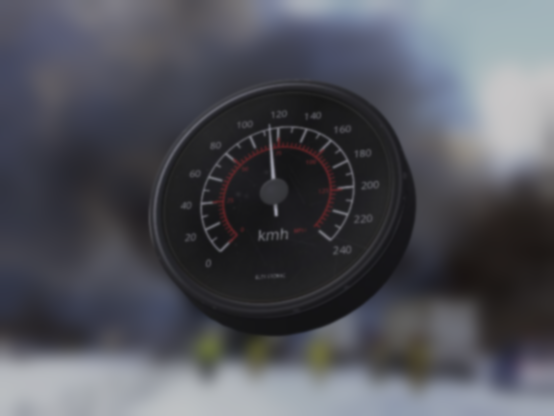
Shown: 115 km/h
